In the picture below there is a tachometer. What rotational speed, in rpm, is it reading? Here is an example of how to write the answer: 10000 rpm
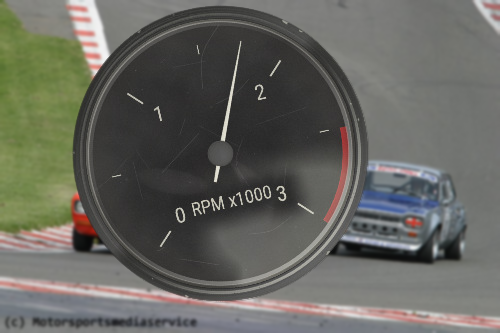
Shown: 1750 rpm
